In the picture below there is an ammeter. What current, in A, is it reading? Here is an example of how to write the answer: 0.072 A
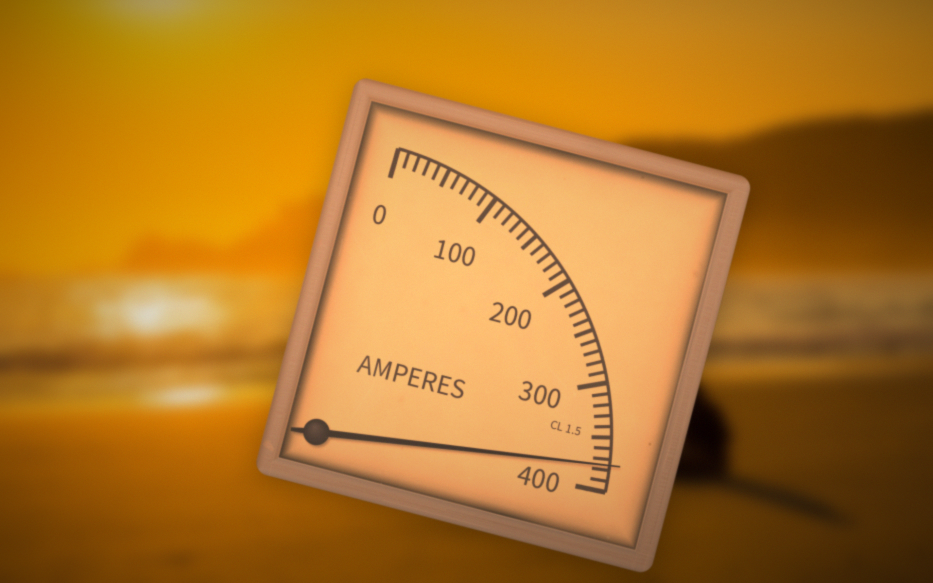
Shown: 375 A
